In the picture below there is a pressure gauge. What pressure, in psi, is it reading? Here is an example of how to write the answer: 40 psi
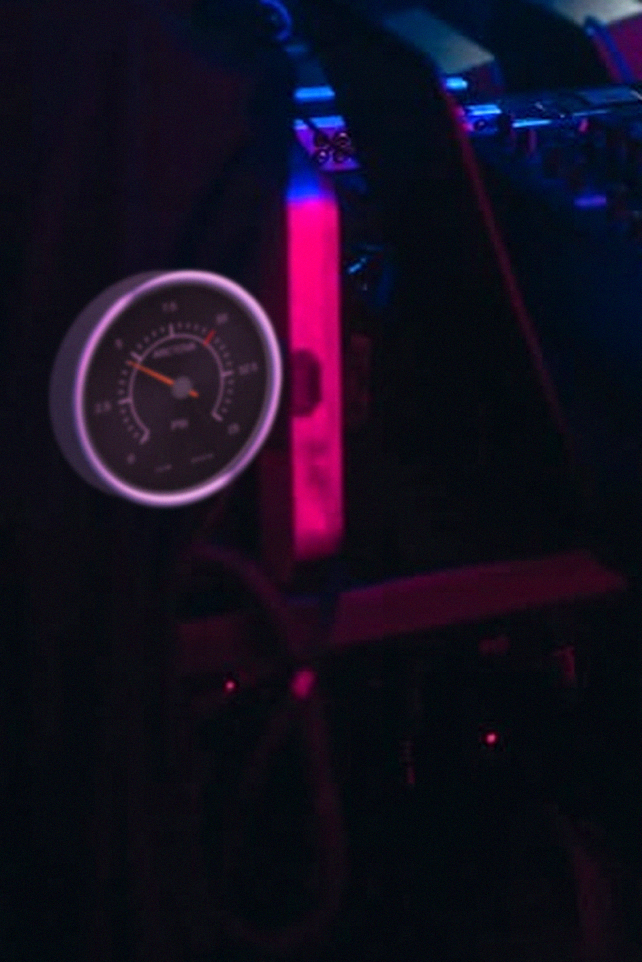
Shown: 4.5 psi
